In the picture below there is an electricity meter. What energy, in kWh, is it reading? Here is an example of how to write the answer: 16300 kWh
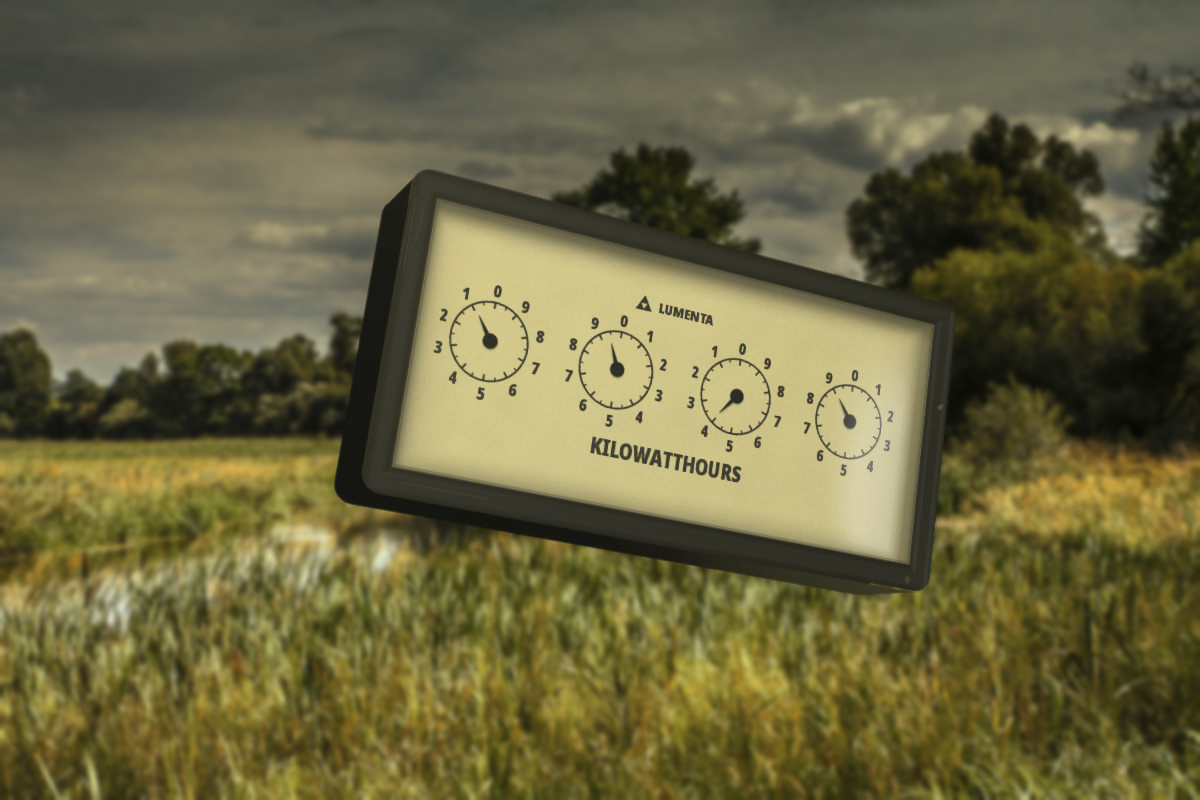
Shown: 939 kWh
